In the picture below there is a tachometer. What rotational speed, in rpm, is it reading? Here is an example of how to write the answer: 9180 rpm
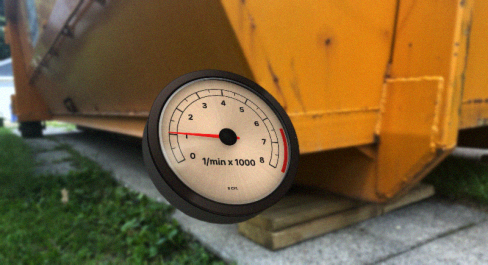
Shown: 1000 rpm
